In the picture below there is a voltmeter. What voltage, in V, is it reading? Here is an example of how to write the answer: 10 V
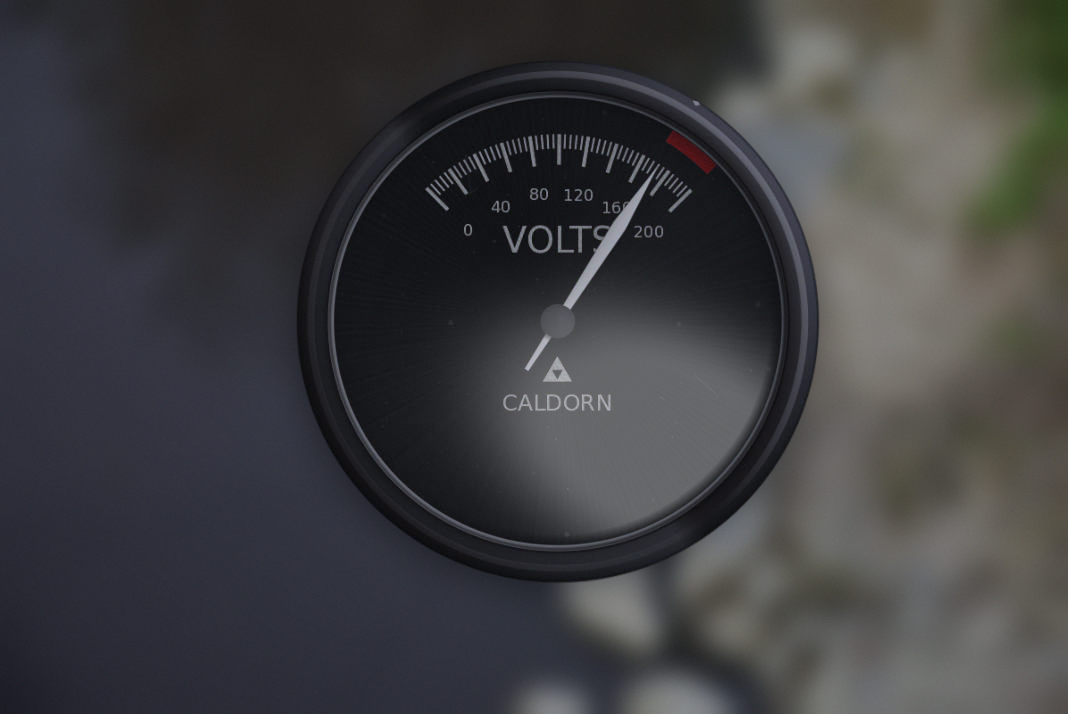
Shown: 172 V
